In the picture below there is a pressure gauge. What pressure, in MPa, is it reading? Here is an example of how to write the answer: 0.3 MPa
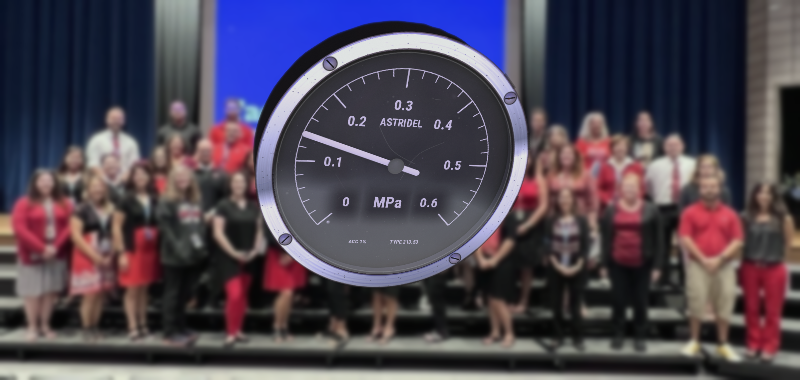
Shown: 0.14 MPa
